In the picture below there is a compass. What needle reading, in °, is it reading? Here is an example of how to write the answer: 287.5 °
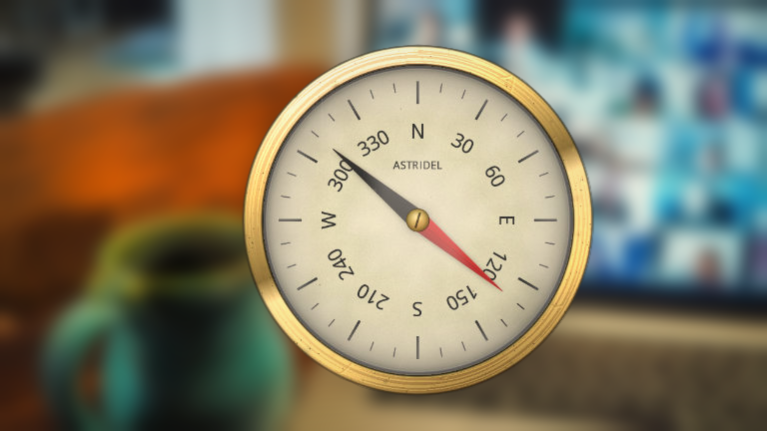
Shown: 130 °
